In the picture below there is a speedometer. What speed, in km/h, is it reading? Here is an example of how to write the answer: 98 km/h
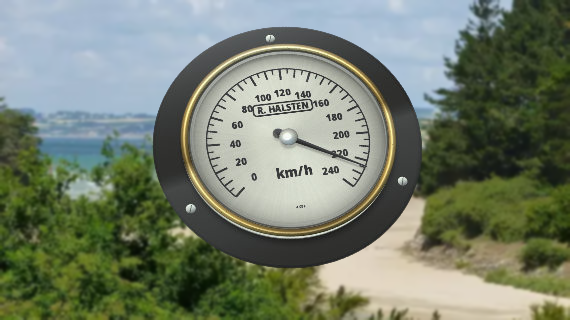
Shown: 225 km/h
